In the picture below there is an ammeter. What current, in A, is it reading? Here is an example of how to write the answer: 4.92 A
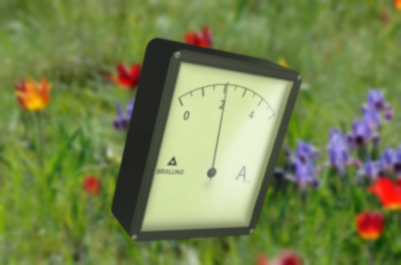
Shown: 2 A
